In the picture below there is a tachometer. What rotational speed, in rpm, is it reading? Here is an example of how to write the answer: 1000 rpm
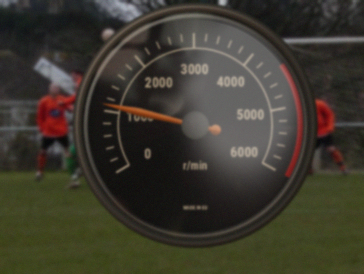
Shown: 1100 rpm
